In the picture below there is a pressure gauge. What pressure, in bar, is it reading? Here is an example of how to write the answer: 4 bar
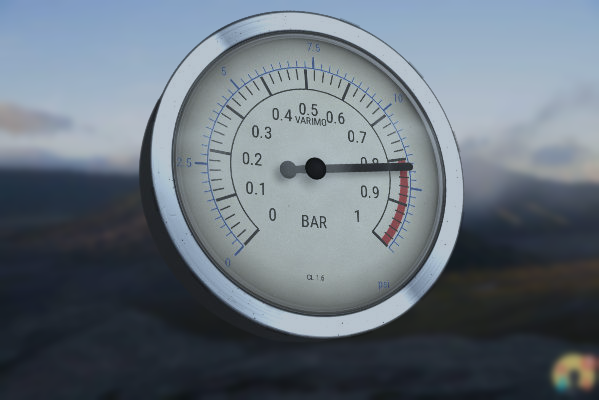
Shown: 0.82 bar
